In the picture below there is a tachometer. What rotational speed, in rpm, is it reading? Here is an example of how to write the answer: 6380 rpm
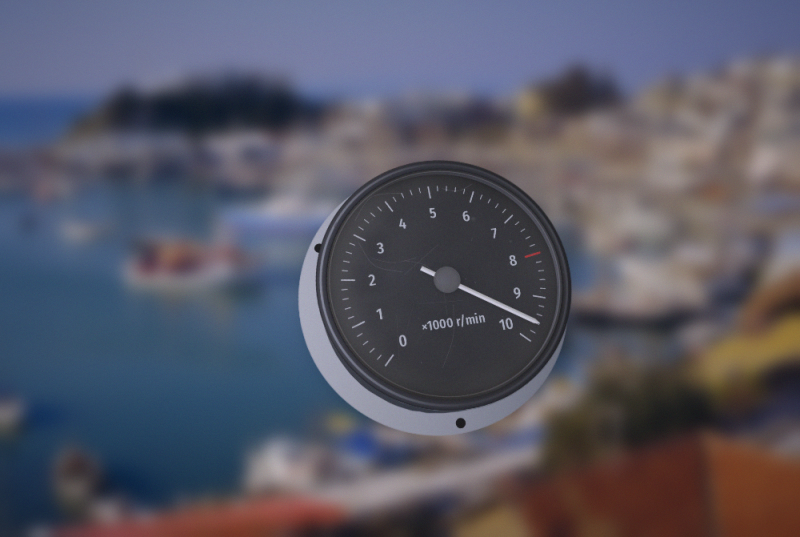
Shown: 9600 rpm
